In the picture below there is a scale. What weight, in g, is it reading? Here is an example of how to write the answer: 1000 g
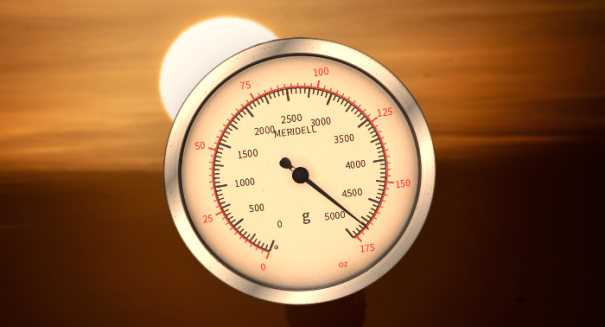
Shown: 4800 g
